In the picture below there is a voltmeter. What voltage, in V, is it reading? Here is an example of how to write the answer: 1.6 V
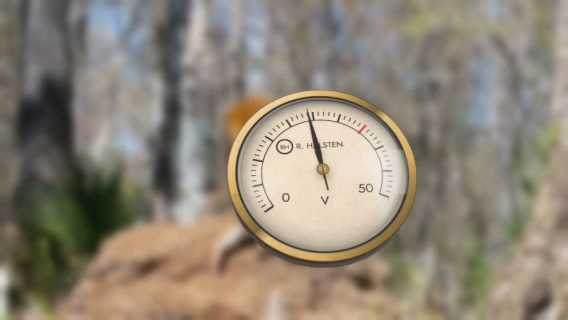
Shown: 24 V
